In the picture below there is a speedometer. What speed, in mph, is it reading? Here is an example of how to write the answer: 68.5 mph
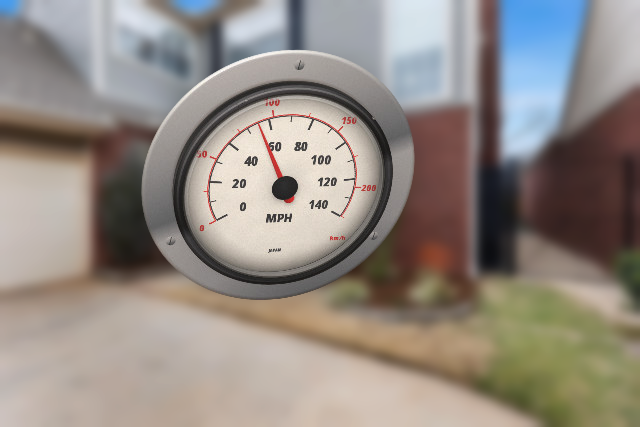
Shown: 55 mph
